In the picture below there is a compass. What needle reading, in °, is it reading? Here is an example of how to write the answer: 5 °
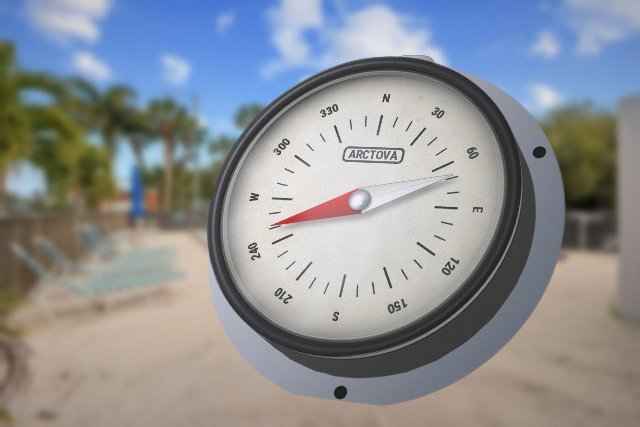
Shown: 250 °
